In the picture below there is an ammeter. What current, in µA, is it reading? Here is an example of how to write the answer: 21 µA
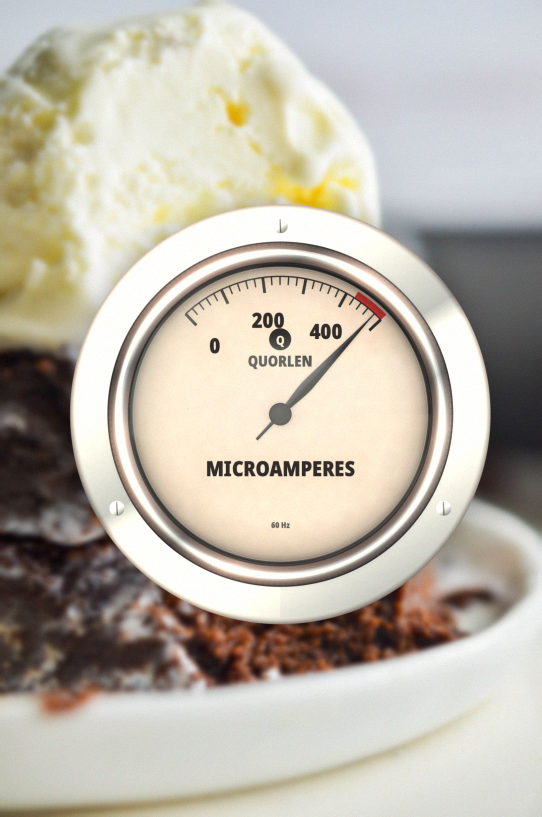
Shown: 480 µA
